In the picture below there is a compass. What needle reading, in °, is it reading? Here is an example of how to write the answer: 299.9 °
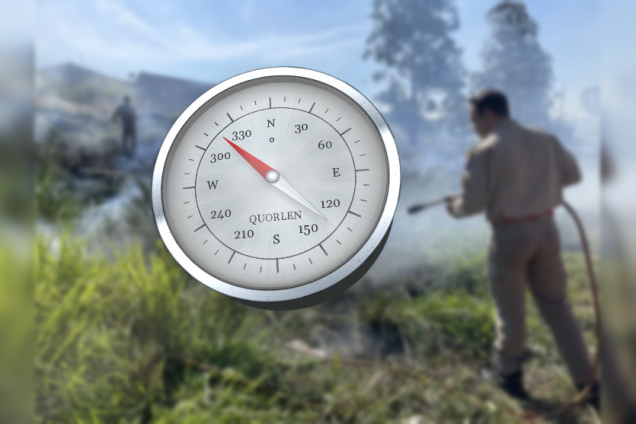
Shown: 315 °
